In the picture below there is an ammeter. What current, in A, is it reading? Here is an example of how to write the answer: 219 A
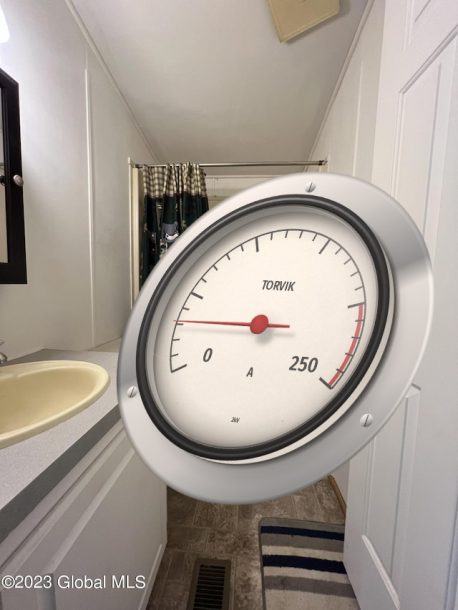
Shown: 30 A
